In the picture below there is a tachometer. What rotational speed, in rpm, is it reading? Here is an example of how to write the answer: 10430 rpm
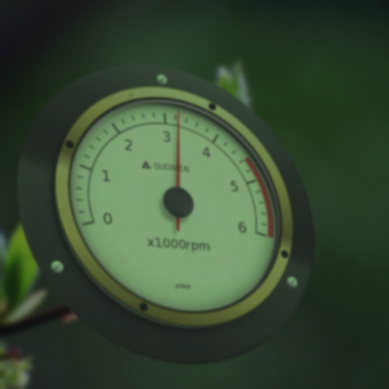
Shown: 3200 rpm
